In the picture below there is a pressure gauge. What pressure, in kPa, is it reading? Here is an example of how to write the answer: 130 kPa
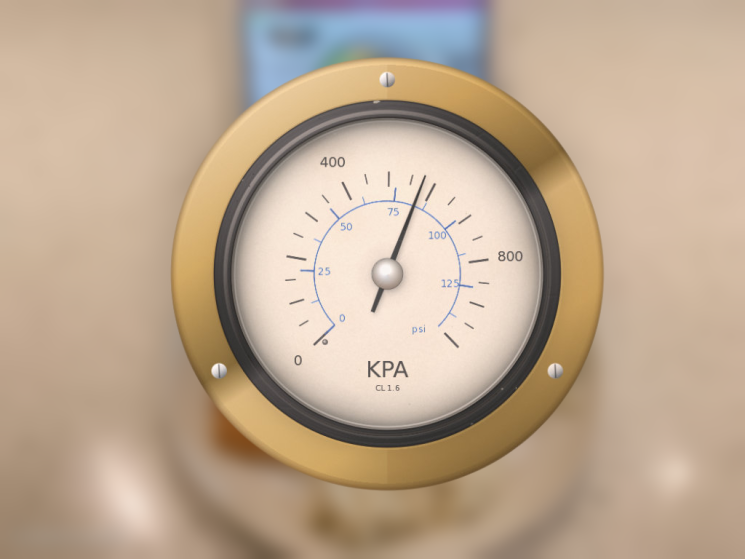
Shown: 575 kPa
